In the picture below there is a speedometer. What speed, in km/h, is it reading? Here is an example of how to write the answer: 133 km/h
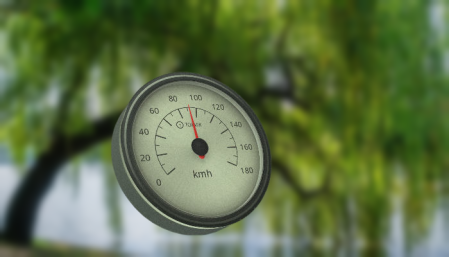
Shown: 90 km/h
